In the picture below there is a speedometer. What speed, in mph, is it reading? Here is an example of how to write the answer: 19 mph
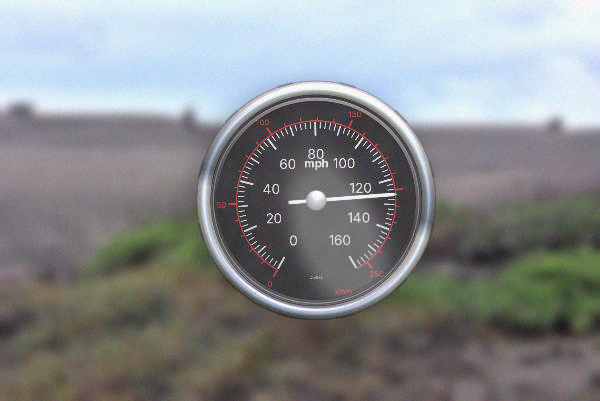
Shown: 126 mph
